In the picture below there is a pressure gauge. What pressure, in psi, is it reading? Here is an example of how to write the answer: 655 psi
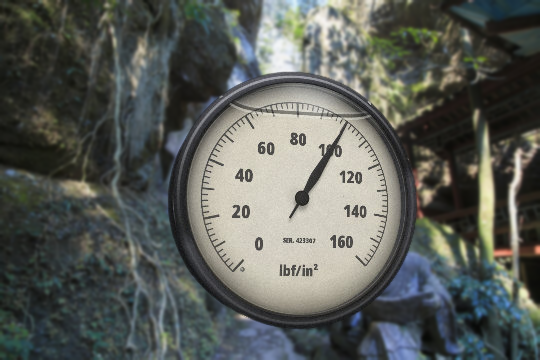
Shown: 100 psi
